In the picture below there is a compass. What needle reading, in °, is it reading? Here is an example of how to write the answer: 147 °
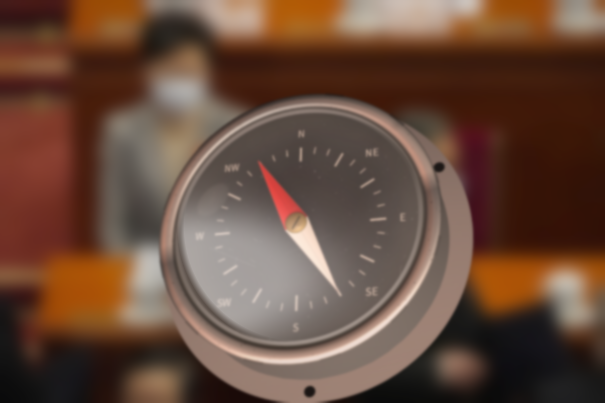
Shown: 330 °
